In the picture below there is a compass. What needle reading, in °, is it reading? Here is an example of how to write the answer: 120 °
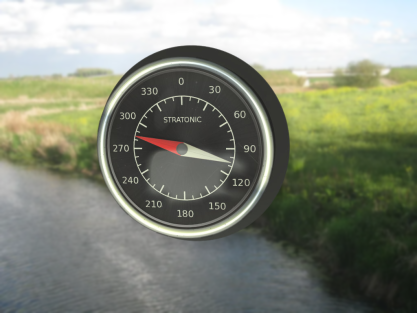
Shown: 285 °
